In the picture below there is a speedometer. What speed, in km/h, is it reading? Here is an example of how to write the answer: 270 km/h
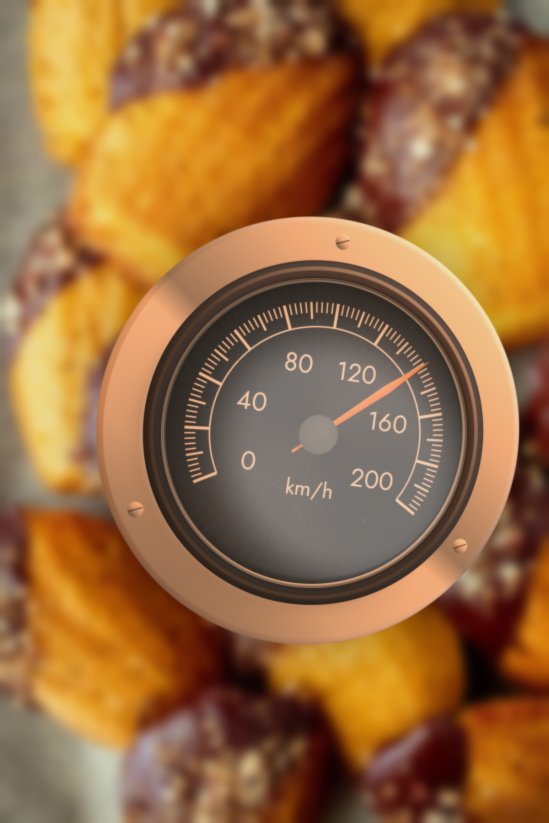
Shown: 140 km/h
